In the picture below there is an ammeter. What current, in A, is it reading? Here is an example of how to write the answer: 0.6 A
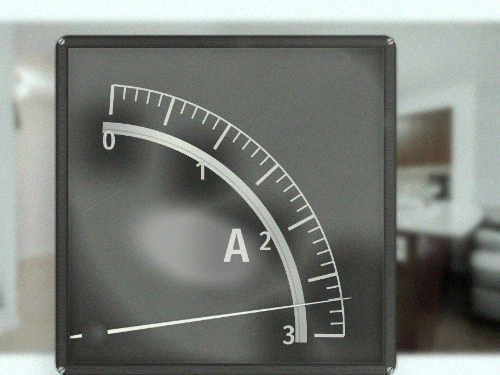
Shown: 2.7 A
